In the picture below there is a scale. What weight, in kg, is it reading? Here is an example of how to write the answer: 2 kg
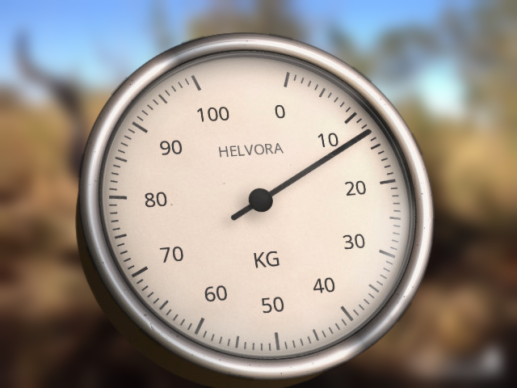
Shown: 13 kg
